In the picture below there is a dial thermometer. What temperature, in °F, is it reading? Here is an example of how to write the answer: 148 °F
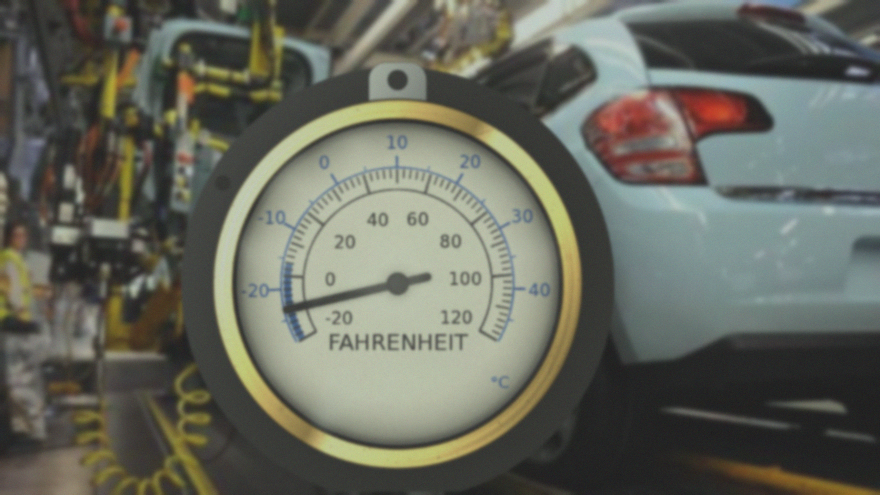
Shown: -10 °F
